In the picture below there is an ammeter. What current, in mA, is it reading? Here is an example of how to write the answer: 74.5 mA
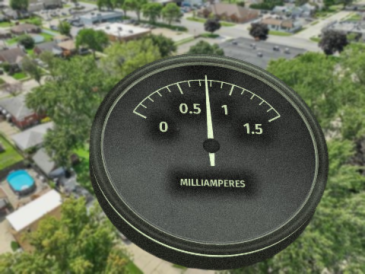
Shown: 0.75 mA
